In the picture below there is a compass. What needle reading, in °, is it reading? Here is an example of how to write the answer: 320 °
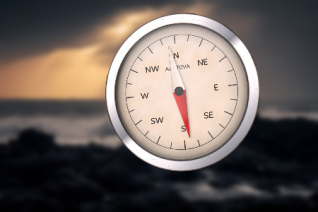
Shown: 172.5 °
